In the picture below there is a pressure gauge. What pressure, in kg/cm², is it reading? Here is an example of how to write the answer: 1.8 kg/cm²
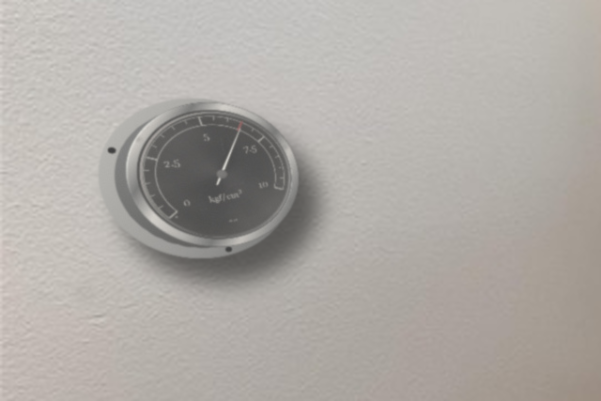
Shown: 6.5 kg/cm²
